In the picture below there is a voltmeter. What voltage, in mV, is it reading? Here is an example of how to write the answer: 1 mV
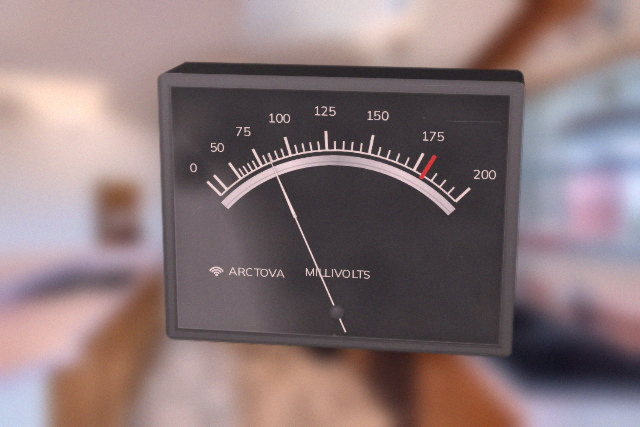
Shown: 85 mV
